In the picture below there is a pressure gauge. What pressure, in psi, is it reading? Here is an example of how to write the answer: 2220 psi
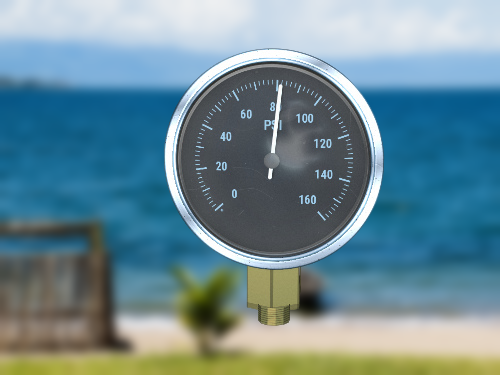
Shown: 82 psi
